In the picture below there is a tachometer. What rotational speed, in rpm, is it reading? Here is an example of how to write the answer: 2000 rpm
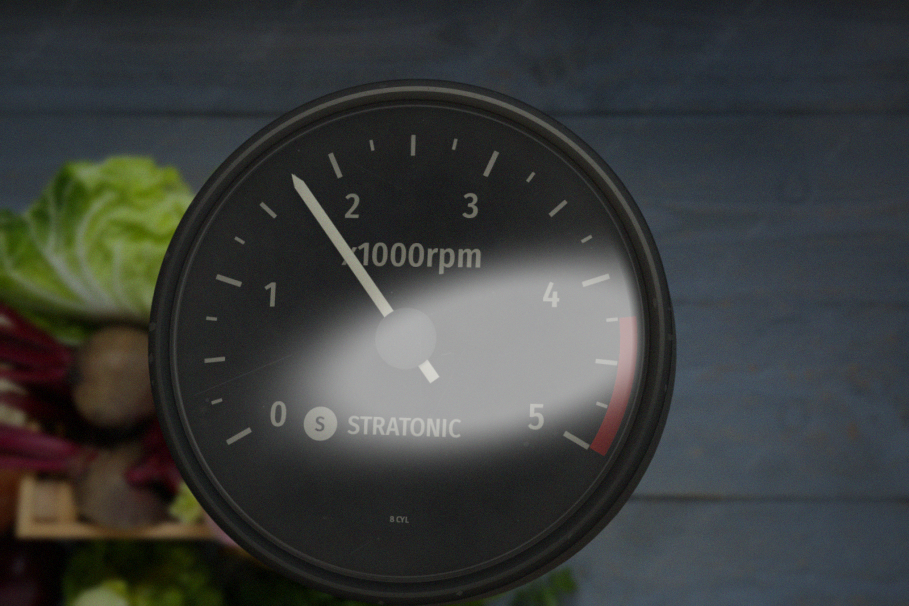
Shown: 1750 rpm
